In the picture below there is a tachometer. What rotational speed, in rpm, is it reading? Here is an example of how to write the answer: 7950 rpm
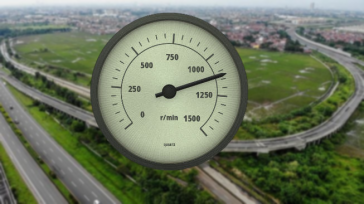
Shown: 1125 rpm
